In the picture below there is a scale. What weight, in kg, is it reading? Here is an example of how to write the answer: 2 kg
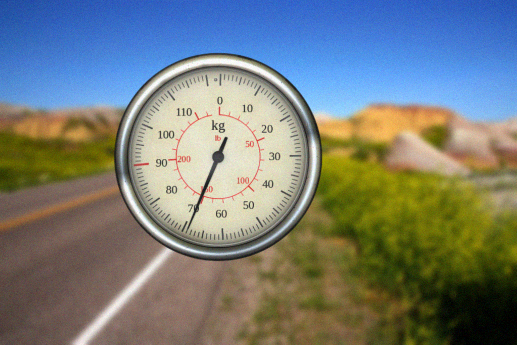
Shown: 69 kg
